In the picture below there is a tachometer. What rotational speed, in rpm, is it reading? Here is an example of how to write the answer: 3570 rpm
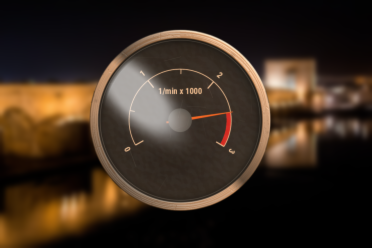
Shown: 2500 rpm
